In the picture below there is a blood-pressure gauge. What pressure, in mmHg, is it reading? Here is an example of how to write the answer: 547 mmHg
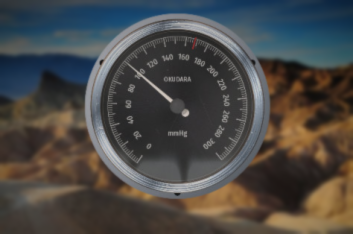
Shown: 100 mmHg
